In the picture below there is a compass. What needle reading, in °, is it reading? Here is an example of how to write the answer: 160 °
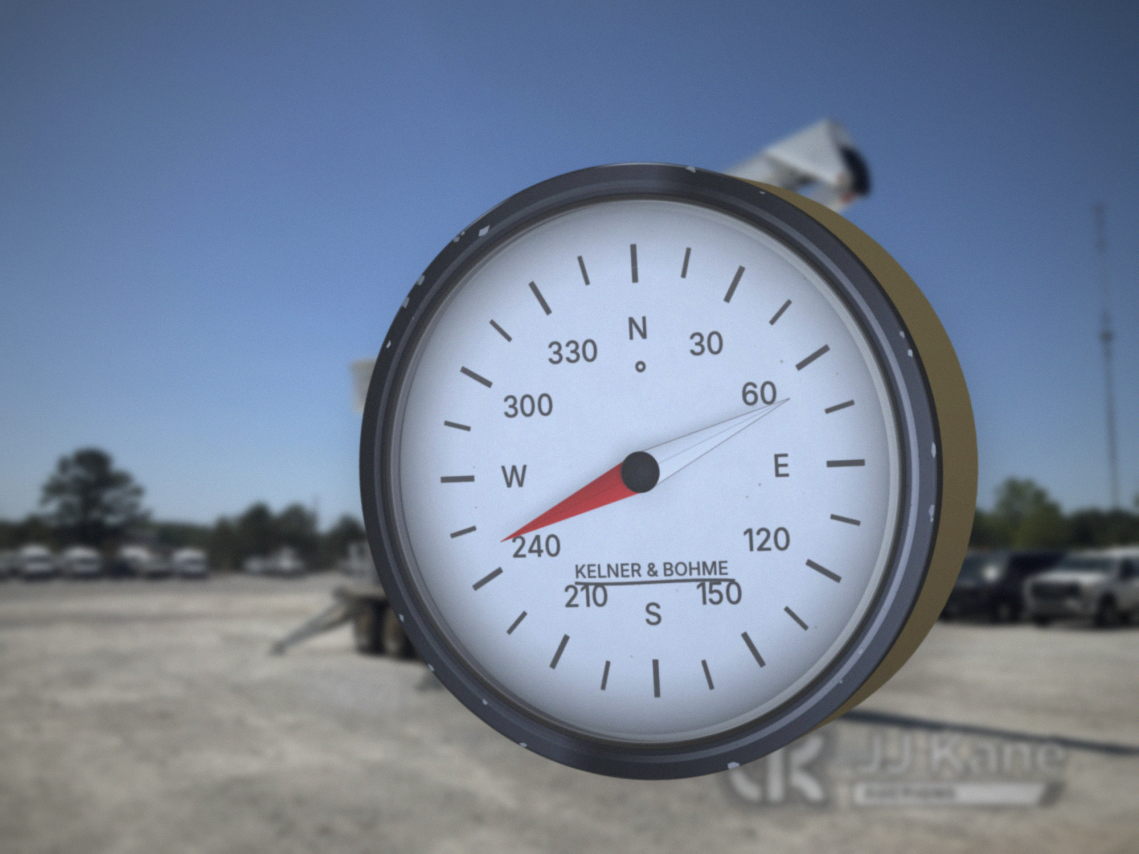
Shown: 247.5 °
